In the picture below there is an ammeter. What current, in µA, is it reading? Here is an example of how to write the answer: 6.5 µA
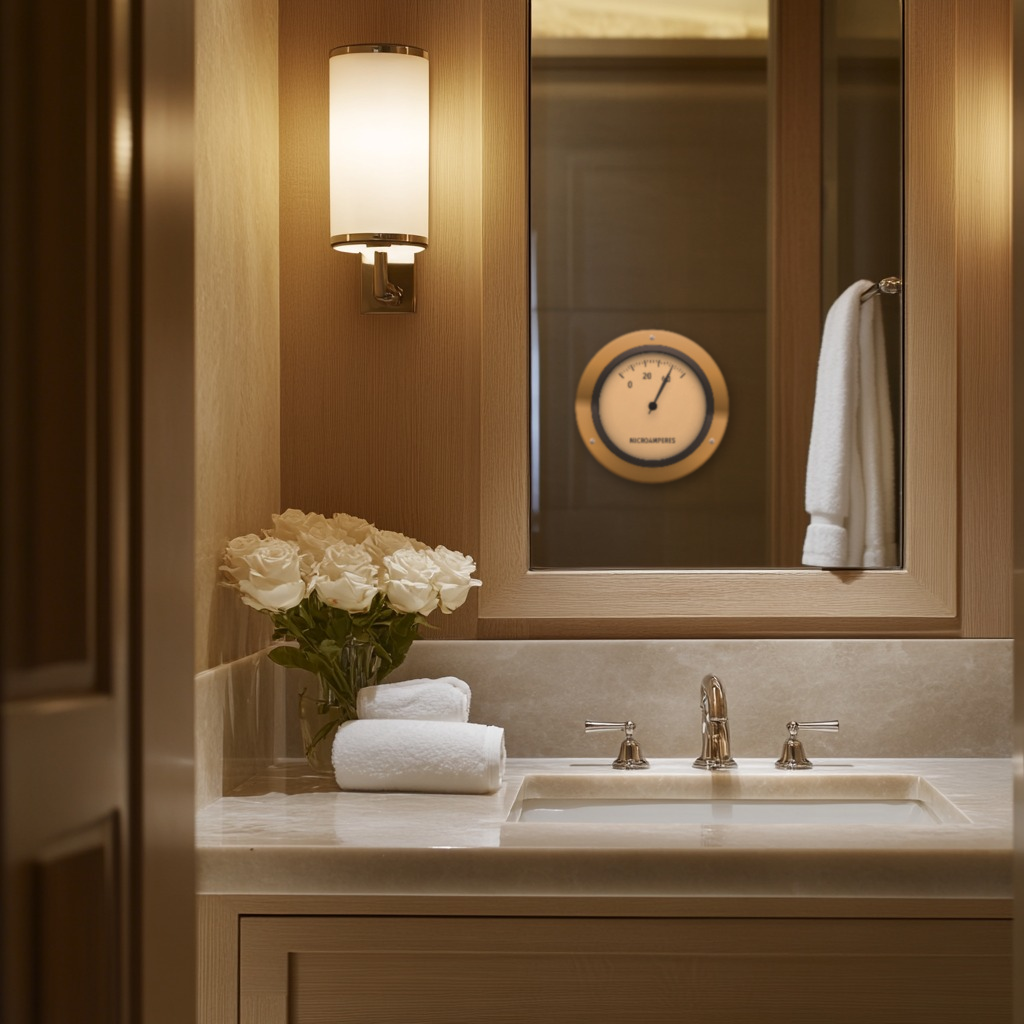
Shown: 40 µA
